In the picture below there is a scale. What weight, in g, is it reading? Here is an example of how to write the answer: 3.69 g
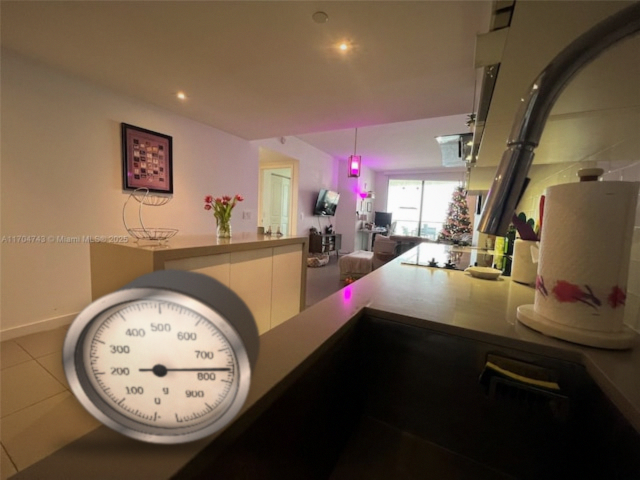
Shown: 750 g
